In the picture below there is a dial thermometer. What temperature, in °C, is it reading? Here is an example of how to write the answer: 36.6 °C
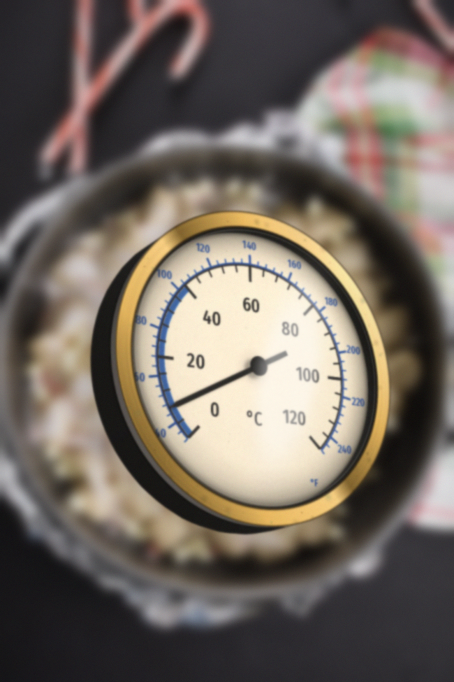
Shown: 8 °C
